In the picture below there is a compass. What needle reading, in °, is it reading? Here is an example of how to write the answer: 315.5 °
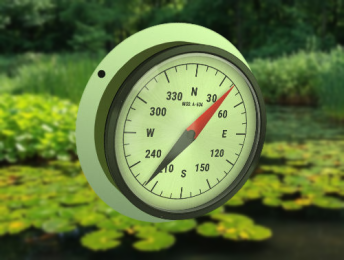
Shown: 40 °
